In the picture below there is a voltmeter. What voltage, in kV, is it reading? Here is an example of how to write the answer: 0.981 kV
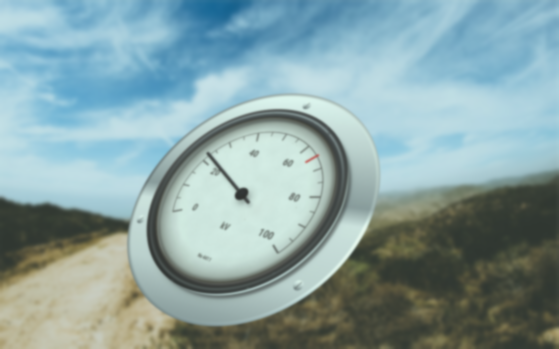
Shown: 22.5 kV
